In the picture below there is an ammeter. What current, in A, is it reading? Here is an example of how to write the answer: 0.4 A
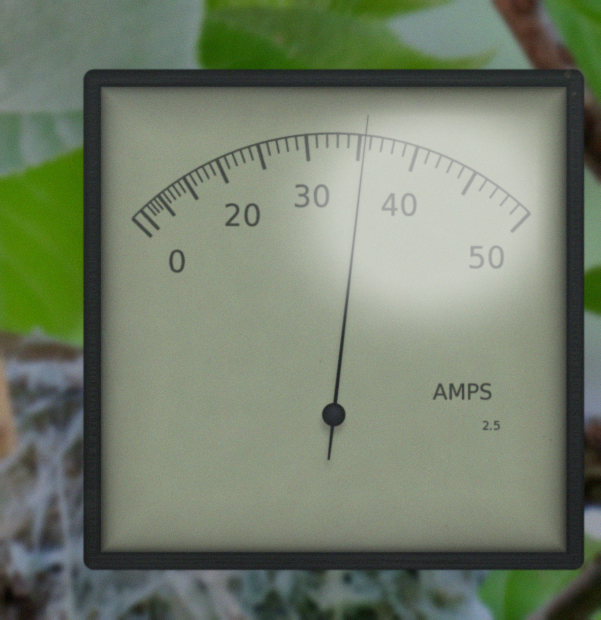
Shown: 35.5 A
